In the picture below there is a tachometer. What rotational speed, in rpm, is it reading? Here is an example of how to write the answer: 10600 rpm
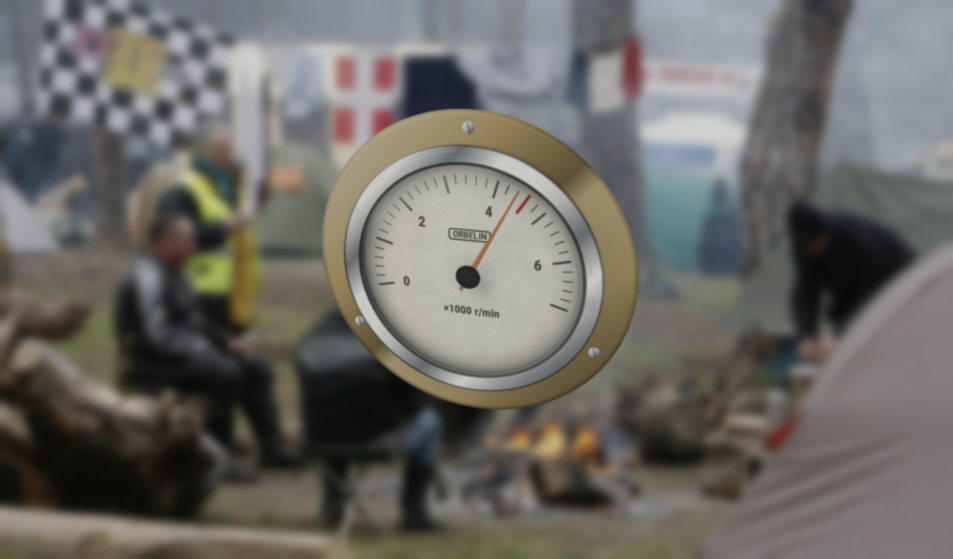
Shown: 4400 rpm
